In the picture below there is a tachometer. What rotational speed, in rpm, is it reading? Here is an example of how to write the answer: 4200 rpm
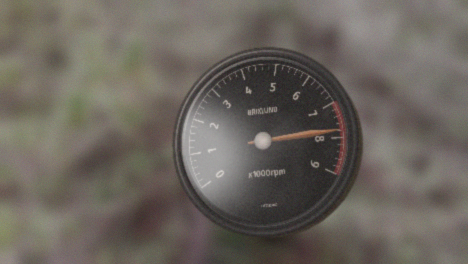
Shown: 7800 rpm
